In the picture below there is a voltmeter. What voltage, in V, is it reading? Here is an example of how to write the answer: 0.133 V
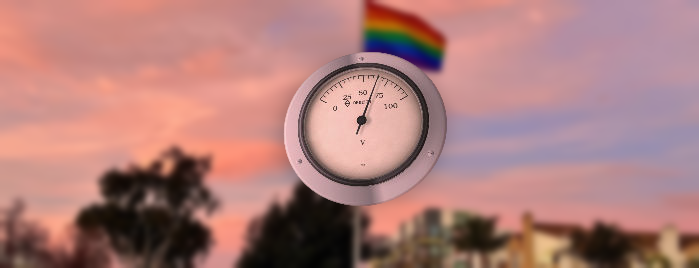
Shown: 65 V
